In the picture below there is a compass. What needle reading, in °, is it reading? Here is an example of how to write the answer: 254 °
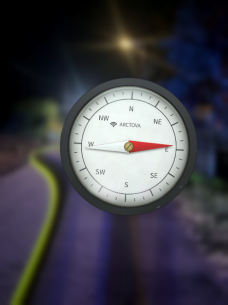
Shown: 85 °
